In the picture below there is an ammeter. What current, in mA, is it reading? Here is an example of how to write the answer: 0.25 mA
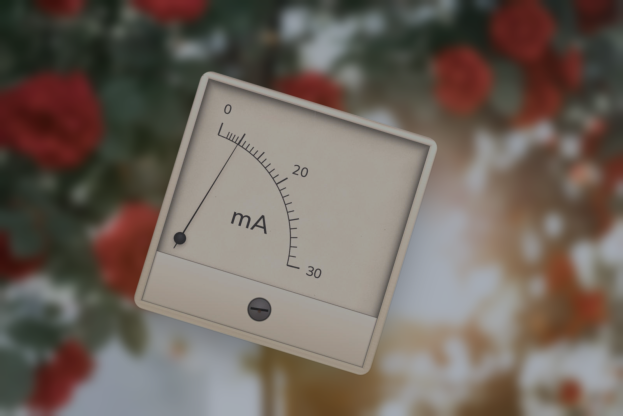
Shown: 10 mA
